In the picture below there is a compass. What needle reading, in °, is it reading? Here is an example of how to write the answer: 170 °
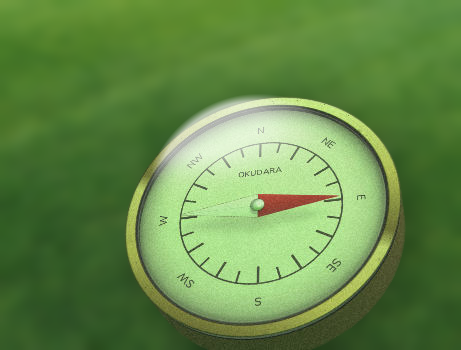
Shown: 90 °
